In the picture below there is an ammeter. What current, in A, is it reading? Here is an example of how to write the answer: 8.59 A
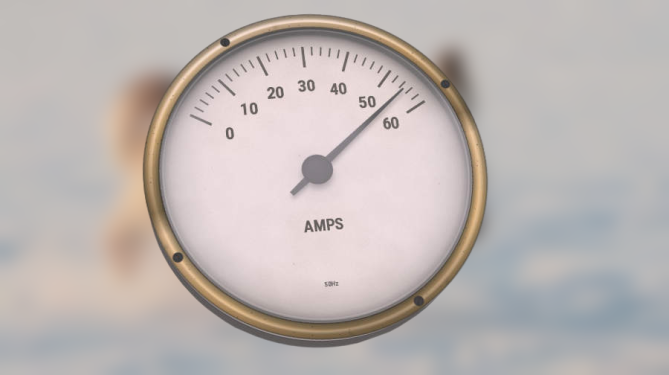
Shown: 55 A
